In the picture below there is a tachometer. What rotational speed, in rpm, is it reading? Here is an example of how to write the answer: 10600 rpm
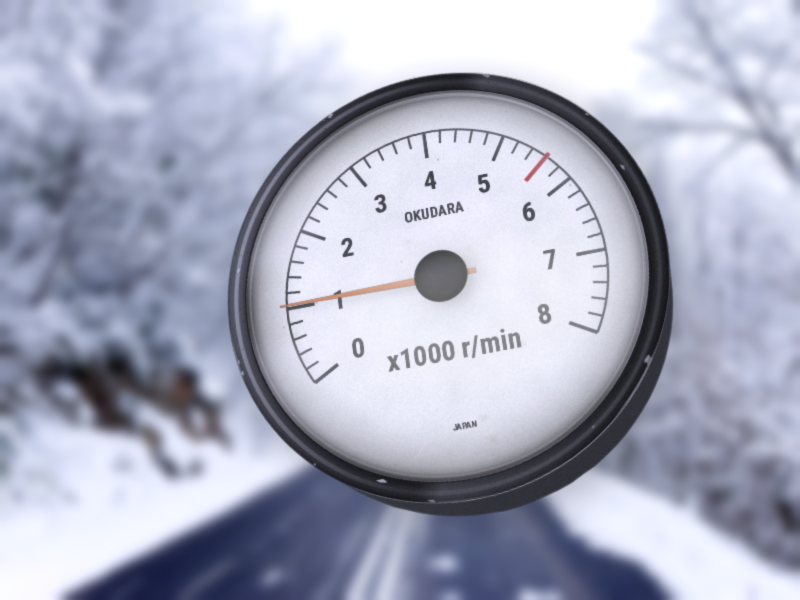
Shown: 1000 rpm
